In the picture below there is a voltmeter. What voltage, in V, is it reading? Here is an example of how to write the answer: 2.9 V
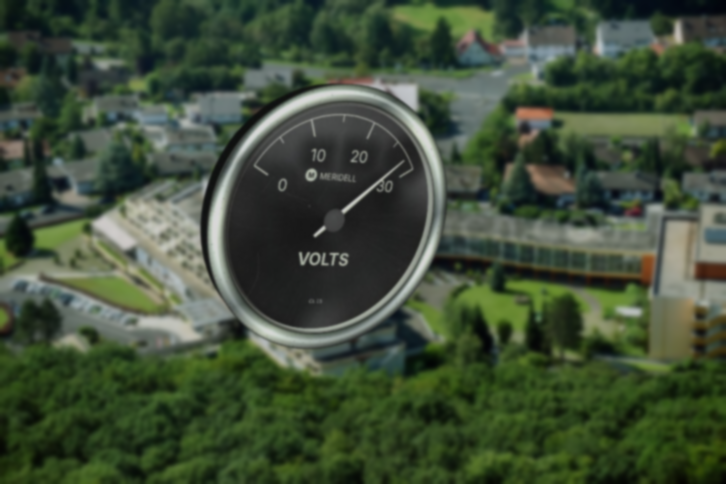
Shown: 27.5 V
